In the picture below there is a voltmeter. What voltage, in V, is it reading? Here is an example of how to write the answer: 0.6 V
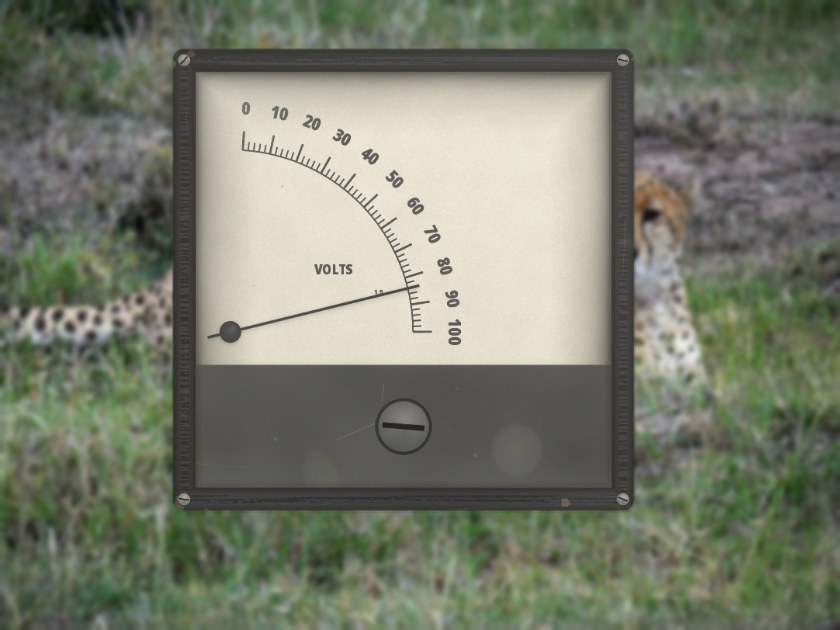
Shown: 84 V
